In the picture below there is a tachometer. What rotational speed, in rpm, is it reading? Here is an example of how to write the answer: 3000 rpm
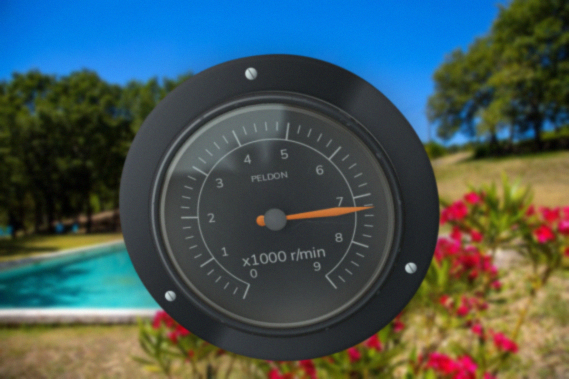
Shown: 7200 rpm
